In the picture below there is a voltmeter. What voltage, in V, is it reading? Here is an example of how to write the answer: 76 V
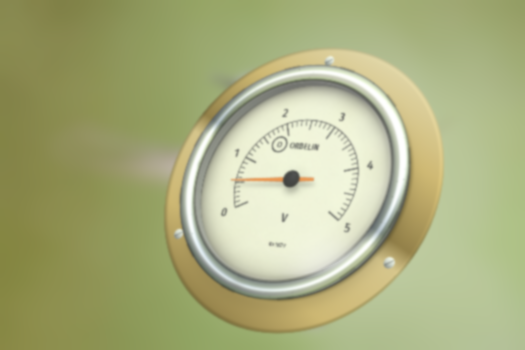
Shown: 0.5 V
